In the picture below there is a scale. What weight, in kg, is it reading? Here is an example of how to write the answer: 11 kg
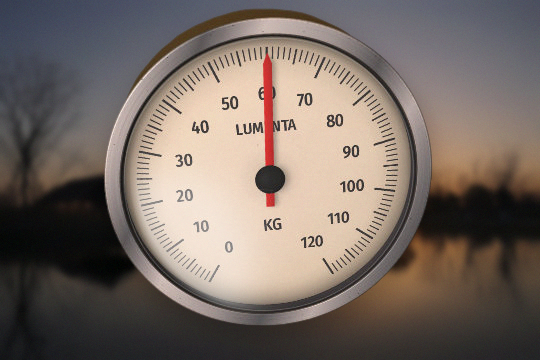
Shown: 60 kg
